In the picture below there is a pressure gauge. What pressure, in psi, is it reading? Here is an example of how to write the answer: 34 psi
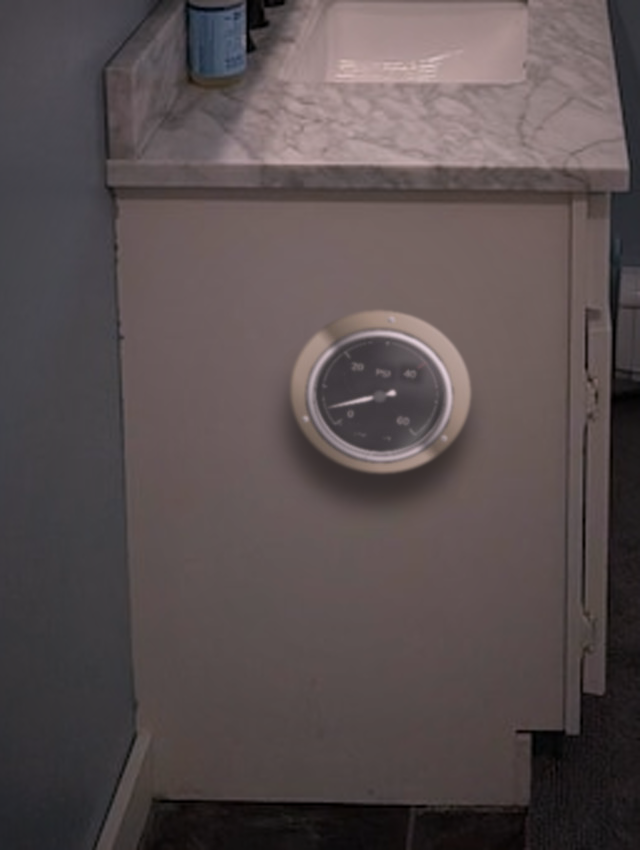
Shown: 5 psi
